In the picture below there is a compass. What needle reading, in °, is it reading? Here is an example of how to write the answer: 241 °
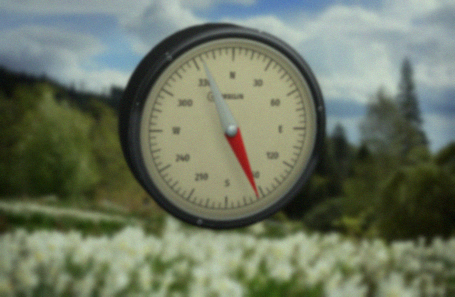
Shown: 155 °
